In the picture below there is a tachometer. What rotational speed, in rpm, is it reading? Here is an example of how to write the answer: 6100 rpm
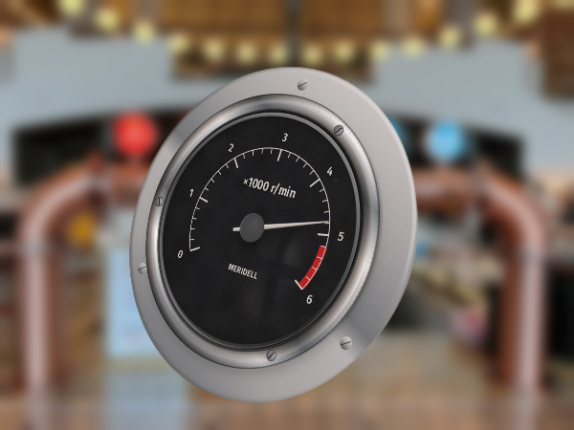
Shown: 4800 rpm
